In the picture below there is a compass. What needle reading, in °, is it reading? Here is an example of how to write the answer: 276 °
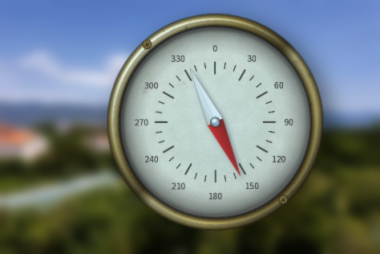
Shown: 155 °
